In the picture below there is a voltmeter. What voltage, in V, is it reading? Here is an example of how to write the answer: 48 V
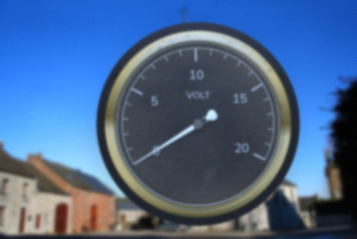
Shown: 0 V
